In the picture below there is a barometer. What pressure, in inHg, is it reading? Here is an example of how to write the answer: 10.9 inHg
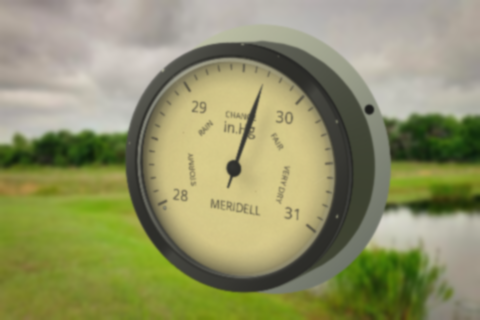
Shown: 29.7 inHg
